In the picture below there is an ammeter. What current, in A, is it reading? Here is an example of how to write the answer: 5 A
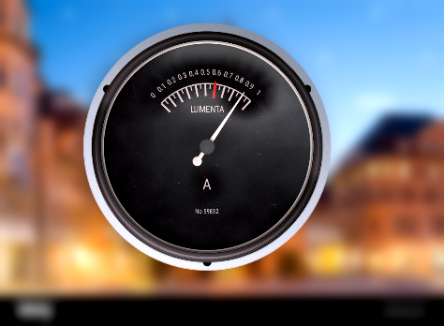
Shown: 0.9 A
